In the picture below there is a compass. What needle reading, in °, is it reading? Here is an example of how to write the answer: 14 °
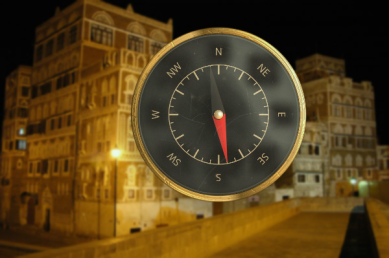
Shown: 170 °
